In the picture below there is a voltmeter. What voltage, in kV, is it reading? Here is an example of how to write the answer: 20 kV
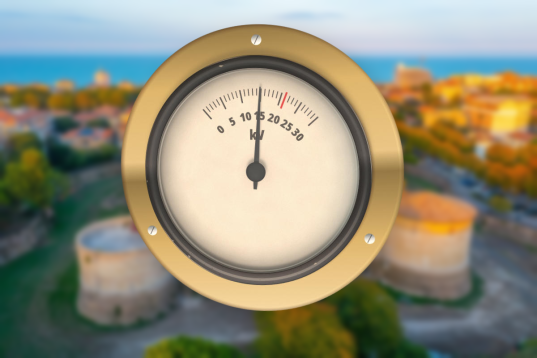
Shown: 15 kV
